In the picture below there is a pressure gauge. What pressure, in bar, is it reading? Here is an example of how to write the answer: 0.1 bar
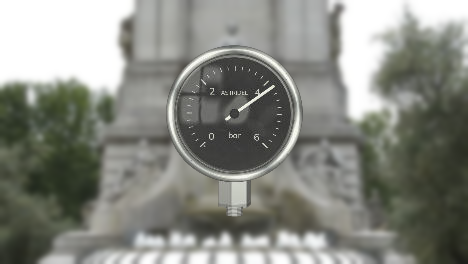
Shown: 4.2 bar
